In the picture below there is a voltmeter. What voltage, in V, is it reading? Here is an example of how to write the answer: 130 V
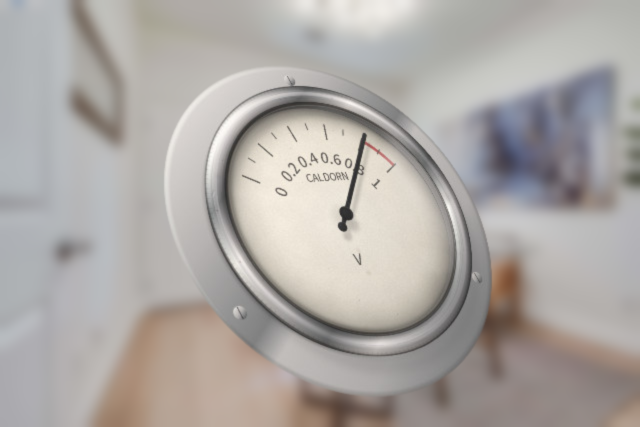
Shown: 0.8 V
